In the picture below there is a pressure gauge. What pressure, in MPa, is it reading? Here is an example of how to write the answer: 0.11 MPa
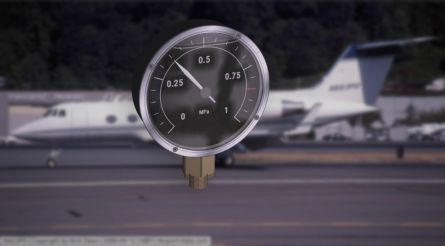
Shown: 0.35 MPa
